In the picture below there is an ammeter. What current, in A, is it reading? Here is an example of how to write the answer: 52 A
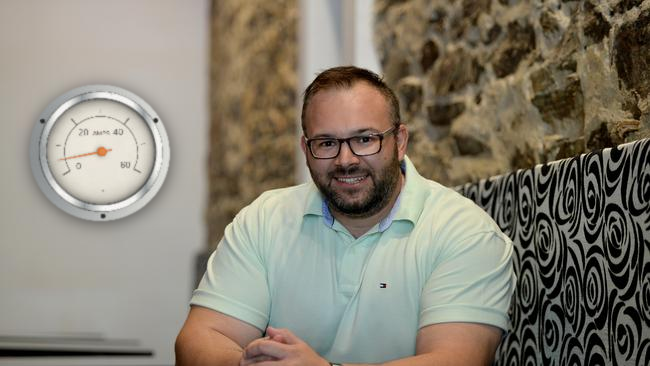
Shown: 5 A
